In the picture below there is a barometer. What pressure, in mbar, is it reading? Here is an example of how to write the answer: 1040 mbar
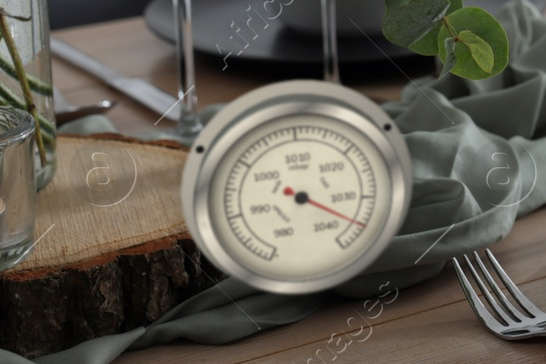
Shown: 1035 mbar
